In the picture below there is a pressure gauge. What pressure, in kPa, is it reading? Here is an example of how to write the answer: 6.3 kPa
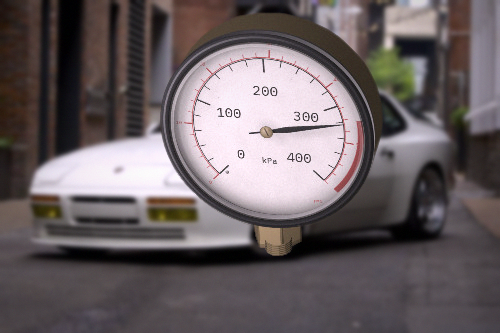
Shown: 320 kPa
